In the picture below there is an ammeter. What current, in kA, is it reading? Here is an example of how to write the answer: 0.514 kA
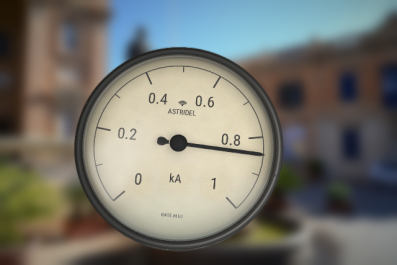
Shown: 0.85 kA
